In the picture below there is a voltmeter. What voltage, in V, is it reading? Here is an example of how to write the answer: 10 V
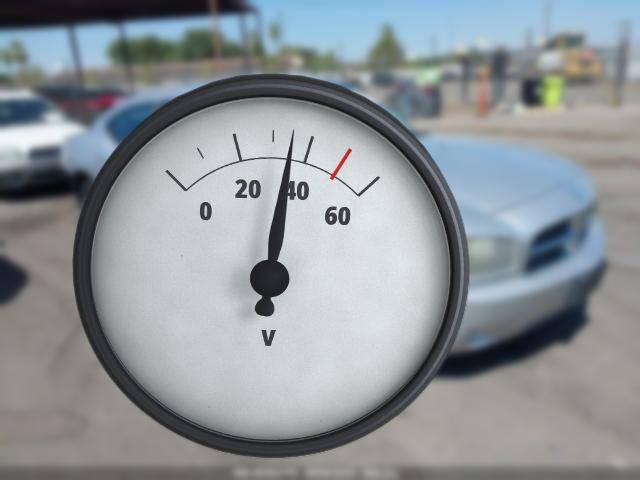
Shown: 35 V
